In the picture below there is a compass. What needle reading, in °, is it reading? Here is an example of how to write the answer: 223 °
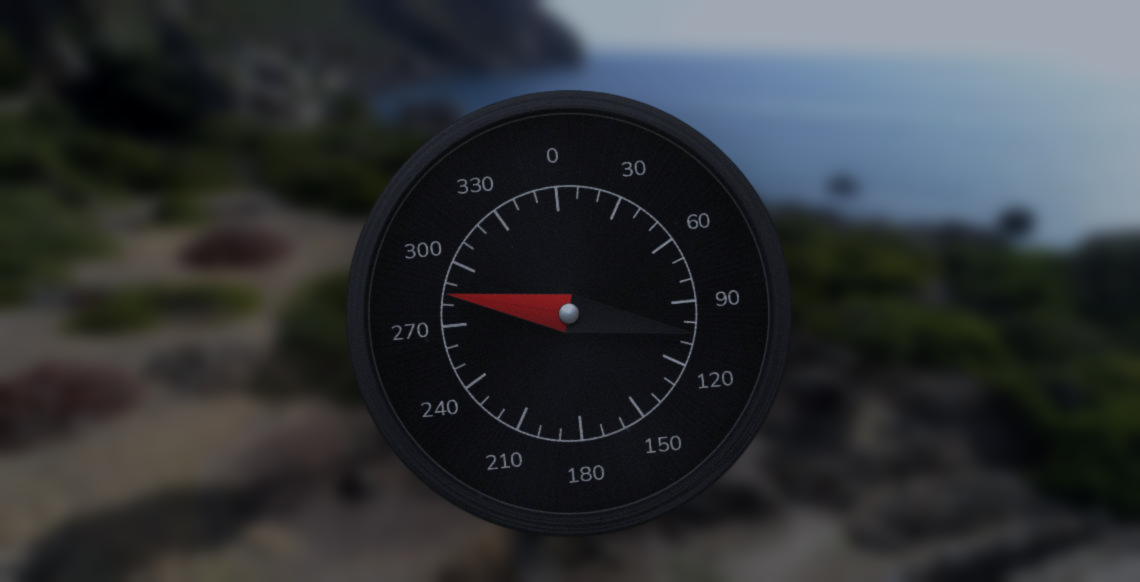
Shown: 285 °
